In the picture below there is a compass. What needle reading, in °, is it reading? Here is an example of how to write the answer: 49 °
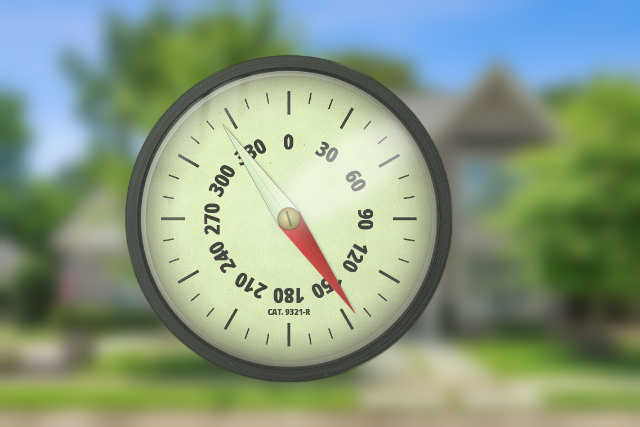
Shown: 145 °
